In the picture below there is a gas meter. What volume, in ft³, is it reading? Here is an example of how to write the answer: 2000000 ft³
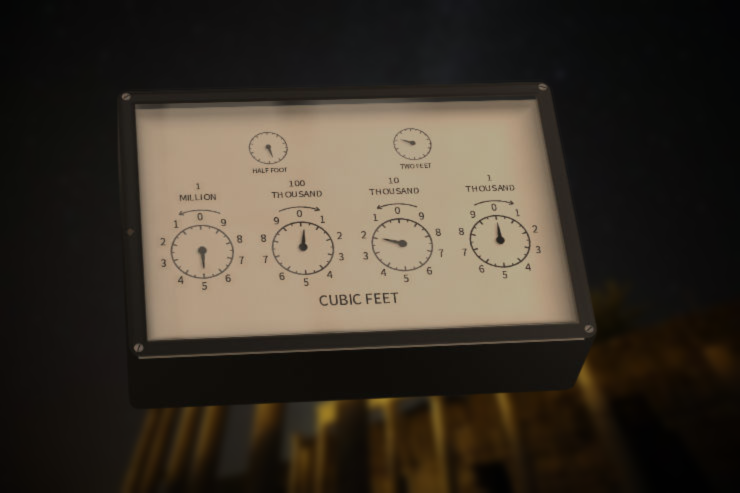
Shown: 502000 ft³
